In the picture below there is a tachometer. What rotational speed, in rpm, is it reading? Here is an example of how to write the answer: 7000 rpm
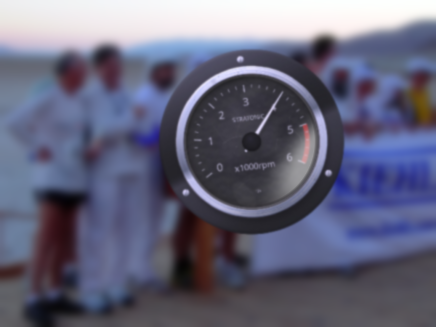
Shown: 4000 rpm
